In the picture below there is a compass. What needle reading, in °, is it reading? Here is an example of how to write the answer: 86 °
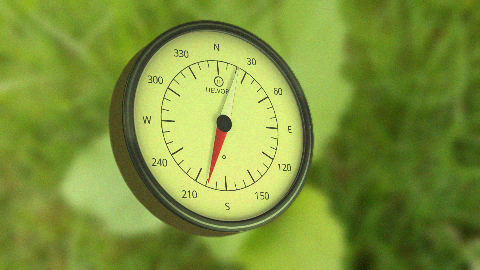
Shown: 200 °
